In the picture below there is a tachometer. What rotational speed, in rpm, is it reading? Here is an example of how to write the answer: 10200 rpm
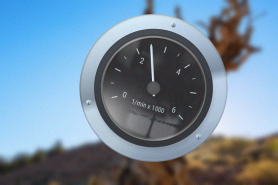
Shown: 2500 rpm
